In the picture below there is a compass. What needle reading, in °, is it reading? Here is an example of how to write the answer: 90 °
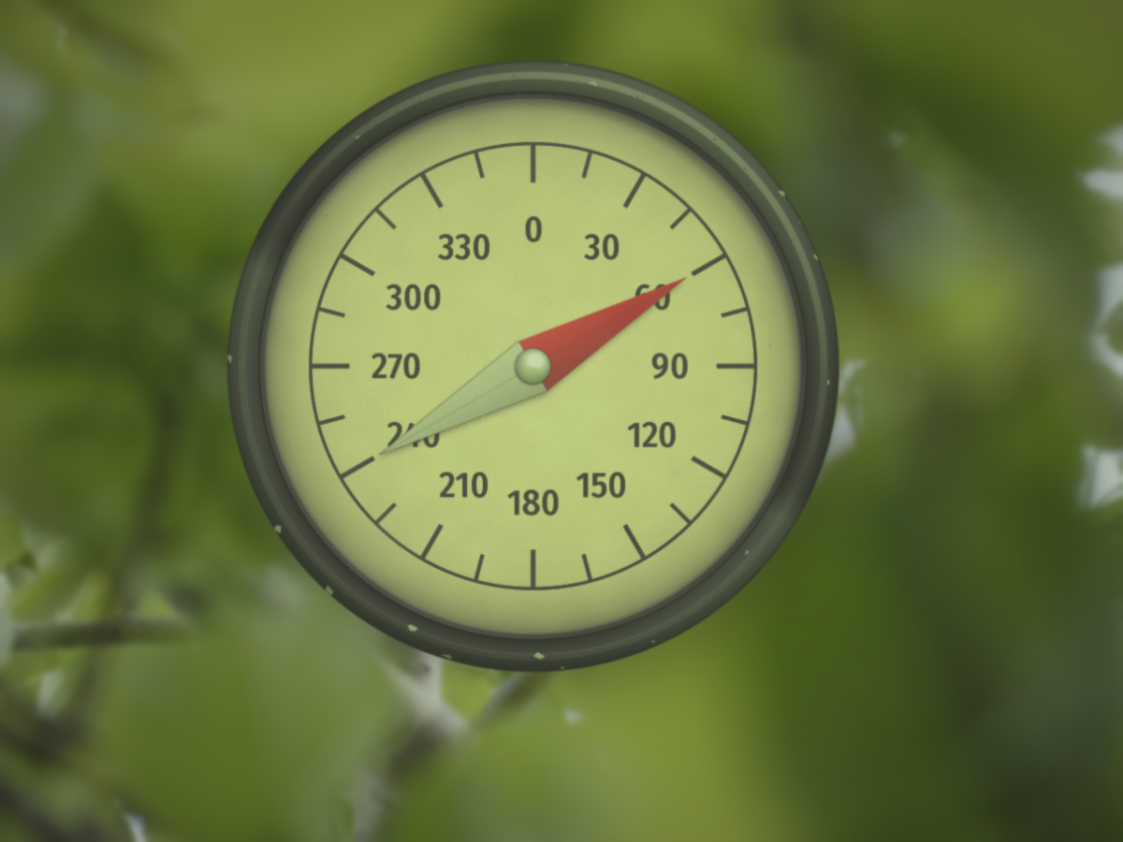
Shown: 60 °
